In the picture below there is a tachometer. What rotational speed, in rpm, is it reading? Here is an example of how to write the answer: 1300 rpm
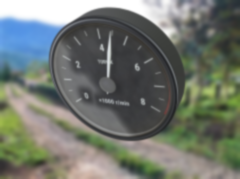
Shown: 4500 rpm
